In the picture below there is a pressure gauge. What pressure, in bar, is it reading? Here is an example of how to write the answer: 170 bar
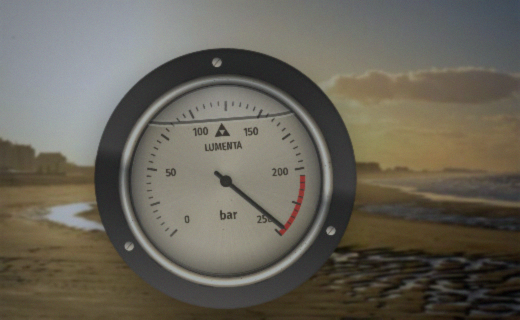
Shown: 245 bar
